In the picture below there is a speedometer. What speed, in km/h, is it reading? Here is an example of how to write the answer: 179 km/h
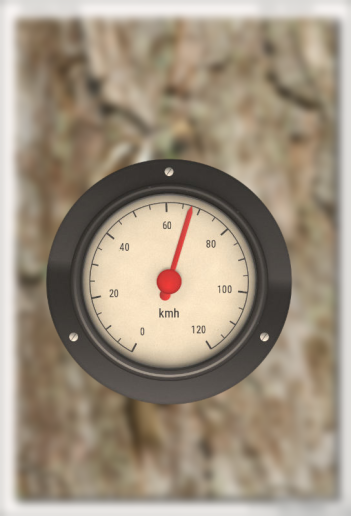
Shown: 67.5 km/h
